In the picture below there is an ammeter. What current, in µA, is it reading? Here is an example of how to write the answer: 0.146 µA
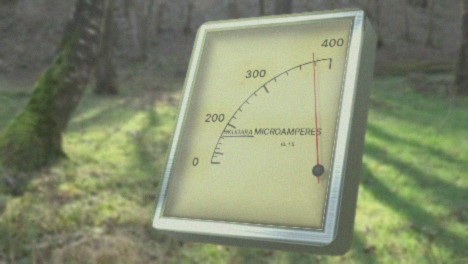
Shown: 380 µA
